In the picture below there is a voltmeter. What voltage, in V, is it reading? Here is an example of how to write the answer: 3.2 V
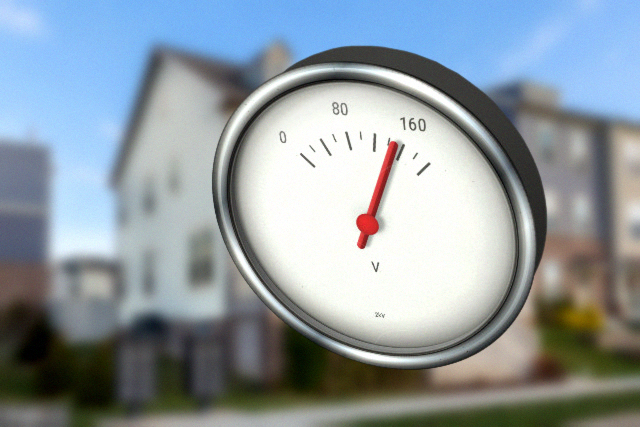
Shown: 150 V
